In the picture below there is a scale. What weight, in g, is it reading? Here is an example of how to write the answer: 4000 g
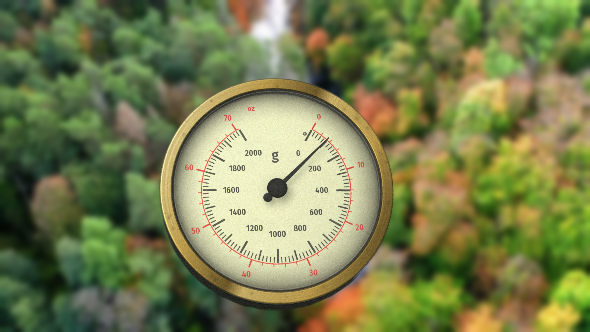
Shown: 100 g
